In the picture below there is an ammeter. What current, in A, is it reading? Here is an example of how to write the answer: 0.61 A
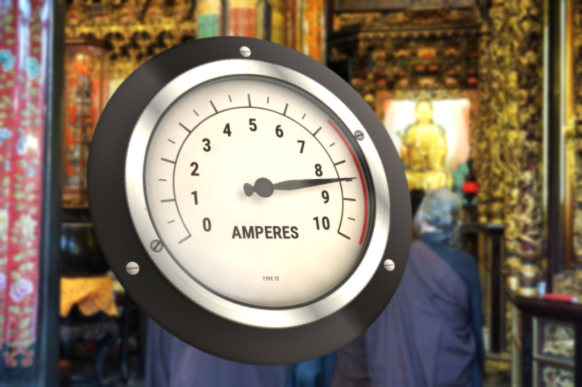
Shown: 8.5 A
